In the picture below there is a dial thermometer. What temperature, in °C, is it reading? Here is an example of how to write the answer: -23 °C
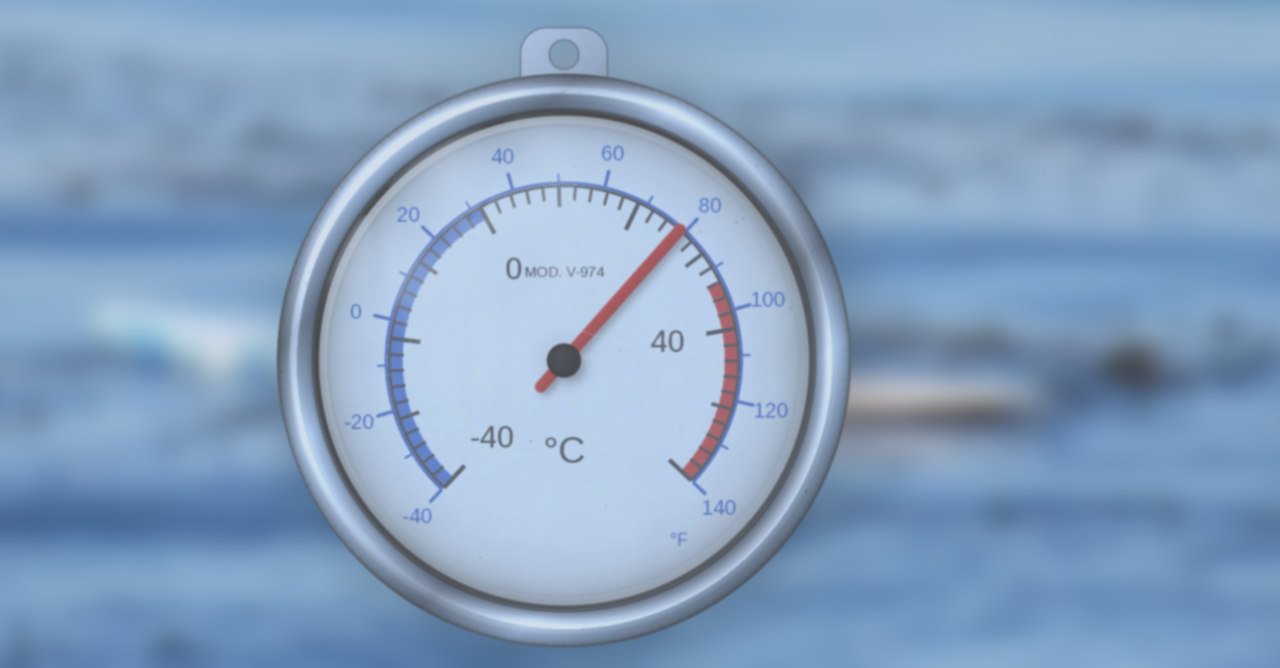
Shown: 26 °C
